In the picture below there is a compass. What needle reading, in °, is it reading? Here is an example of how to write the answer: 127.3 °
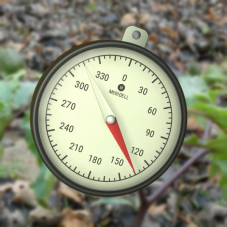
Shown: 135 °
